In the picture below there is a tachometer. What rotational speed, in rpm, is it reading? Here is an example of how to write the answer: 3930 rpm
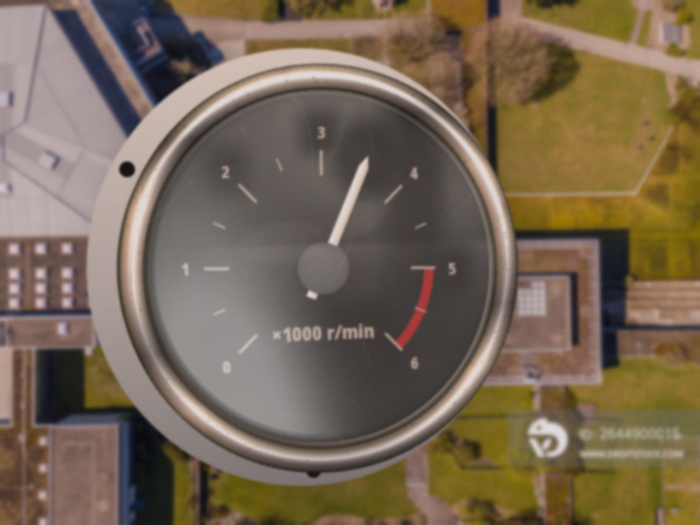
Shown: 3500 rpm
